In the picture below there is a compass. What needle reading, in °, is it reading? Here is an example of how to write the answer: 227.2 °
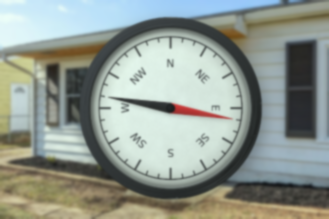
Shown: 100 °
